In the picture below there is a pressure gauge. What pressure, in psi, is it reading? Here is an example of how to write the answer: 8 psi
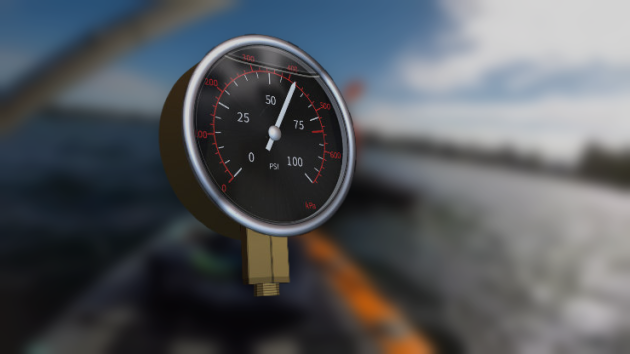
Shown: 60 psi
